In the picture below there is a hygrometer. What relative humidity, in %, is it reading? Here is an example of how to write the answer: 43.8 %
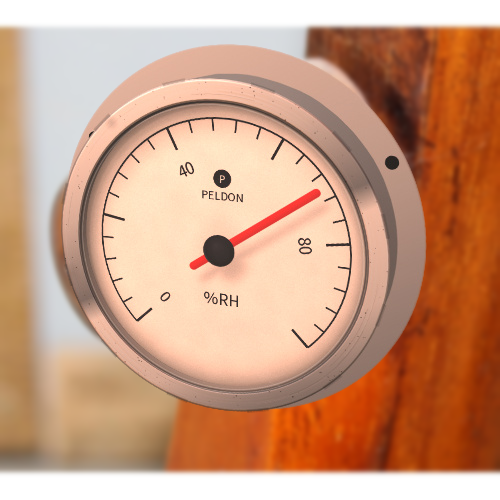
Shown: 70 %
